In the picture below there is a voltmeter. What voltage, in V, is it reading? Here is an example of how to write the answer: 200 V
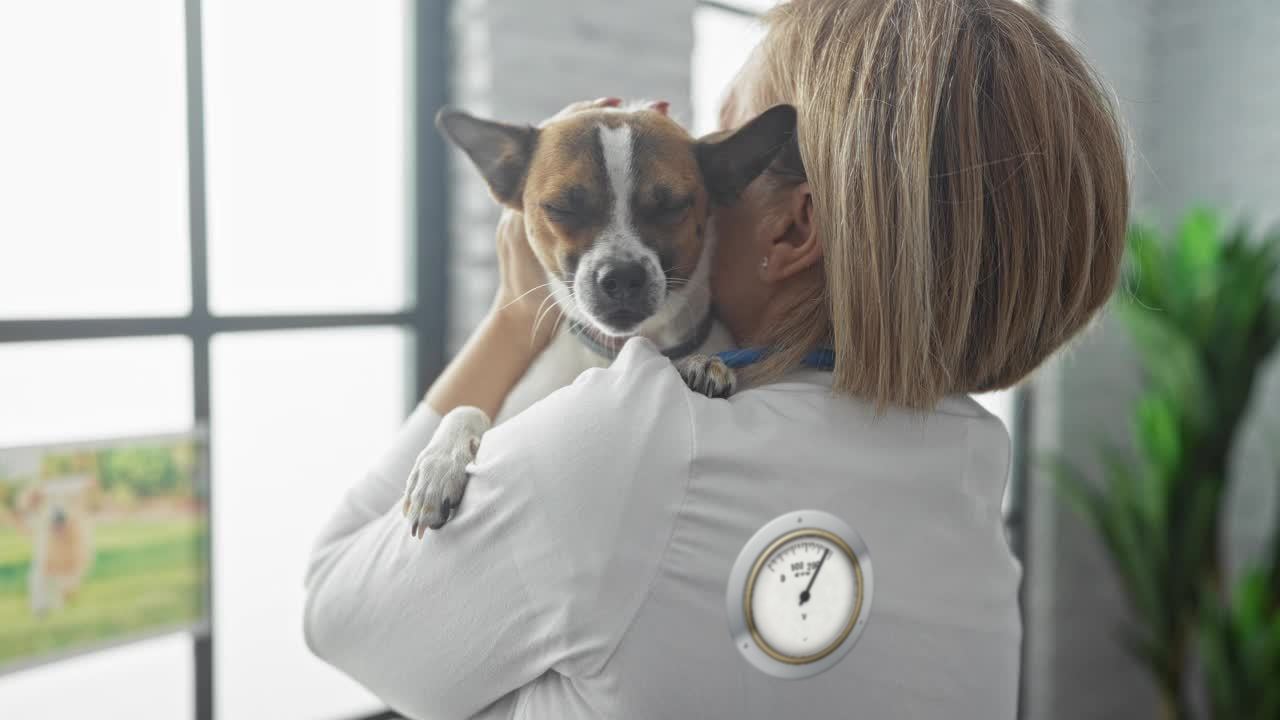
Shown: 225 V
